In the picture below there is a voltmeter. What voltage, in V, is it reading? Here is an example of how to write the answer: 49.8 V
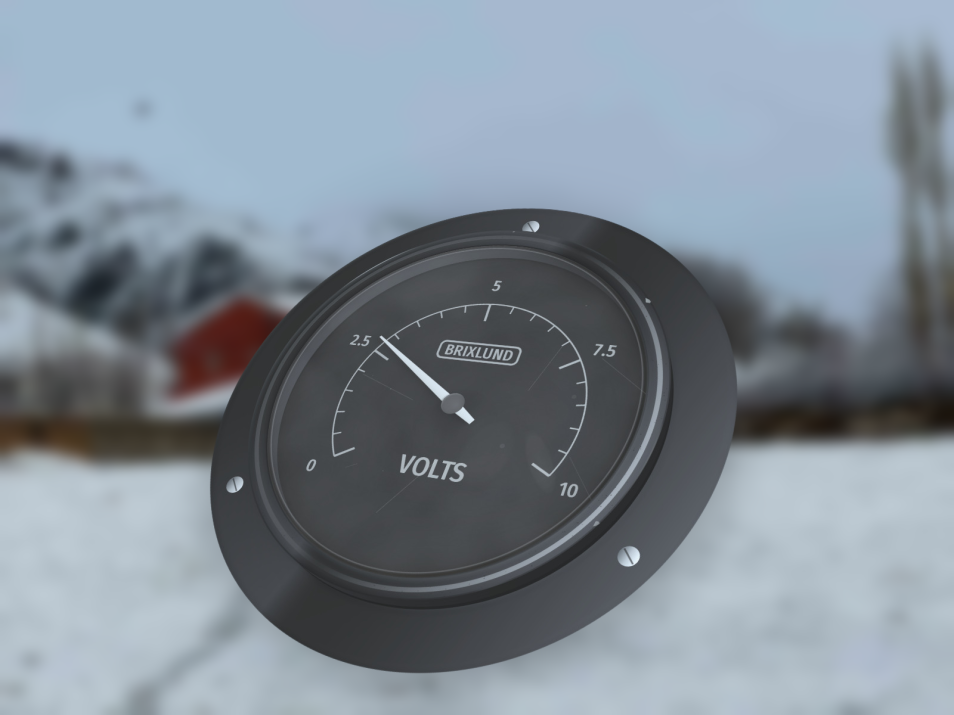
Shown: 2.75 V
